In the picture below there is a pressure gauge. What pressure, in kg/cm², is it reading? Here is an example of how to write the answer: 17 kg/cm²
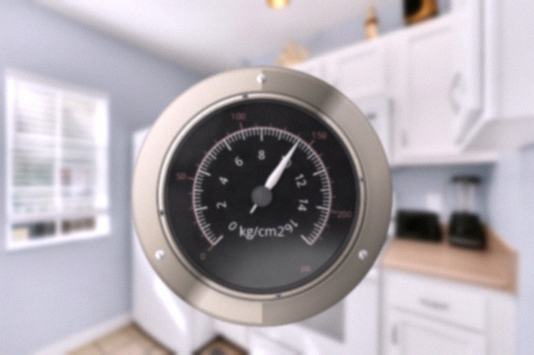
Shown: 10 kg/cm²
